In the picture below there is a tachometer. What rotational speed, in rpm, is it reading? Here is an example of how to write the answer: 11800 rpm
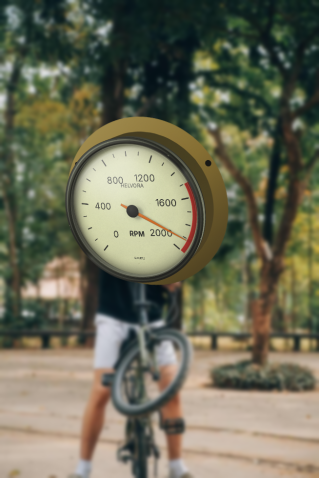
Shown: 1900 rpm
